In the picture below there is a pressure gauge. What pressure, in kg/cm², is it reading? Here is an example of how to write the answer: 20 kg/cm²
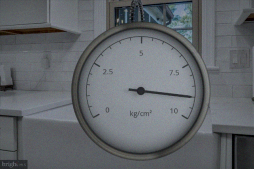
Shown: 9 kg/cm²
